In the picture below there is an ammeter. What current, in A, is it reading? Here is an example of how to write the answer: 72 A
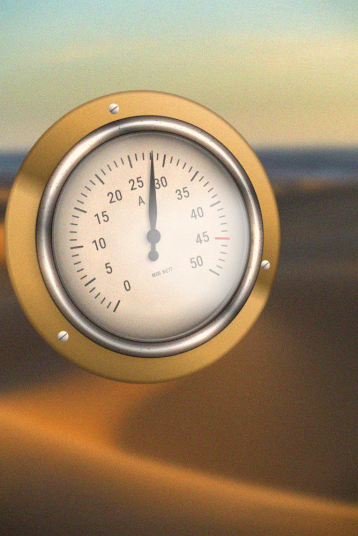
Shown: 28 A
